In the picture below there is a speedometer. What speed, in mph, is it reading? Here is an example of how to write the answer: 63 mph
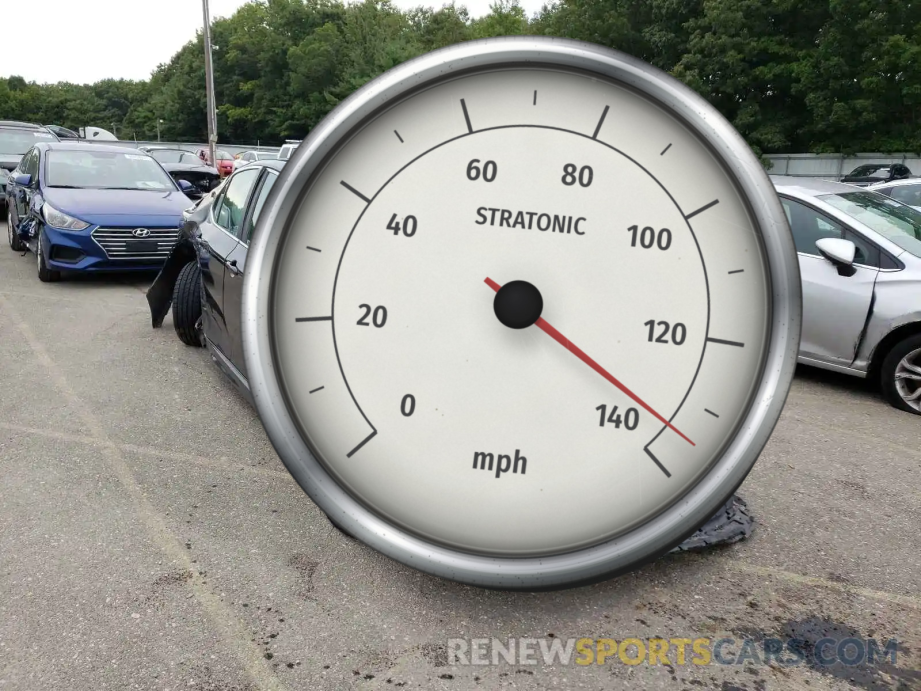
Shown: 135 mph
